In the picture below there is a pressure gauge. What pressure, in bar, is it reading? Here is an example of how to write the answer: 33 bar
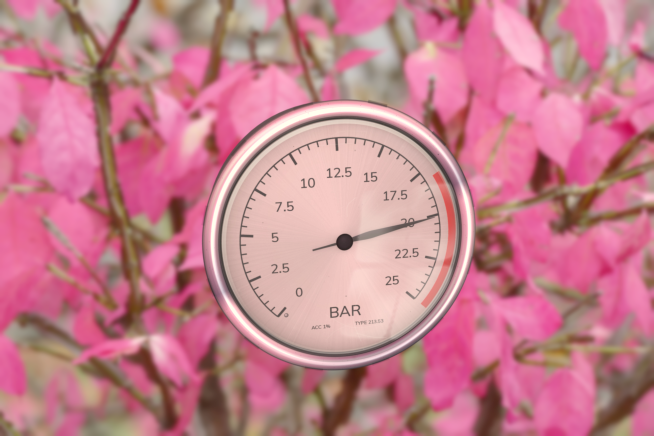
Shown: 20 bar
